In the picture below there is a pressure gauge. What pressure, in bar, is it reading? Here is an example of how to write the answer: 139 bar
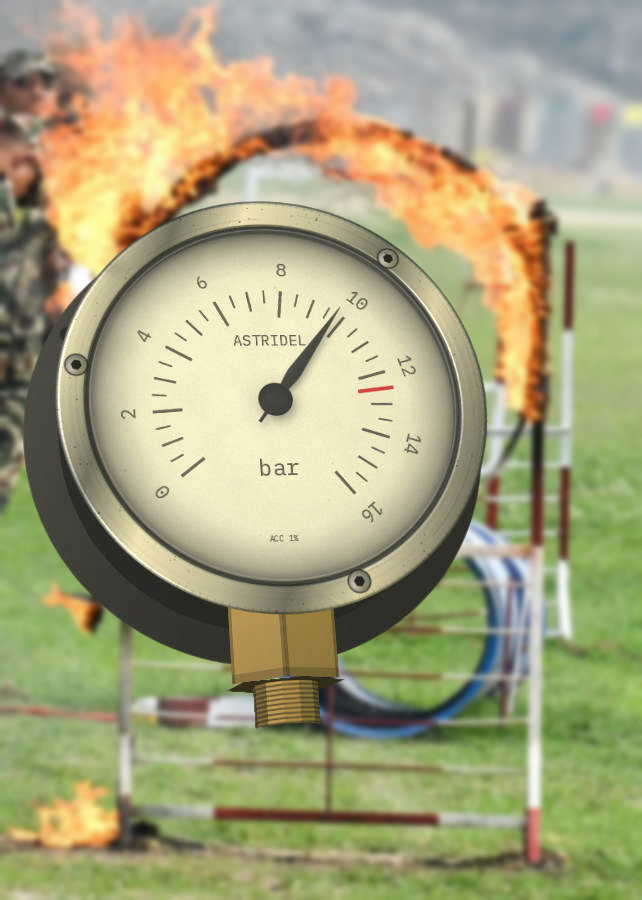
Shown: 9.75 bar
